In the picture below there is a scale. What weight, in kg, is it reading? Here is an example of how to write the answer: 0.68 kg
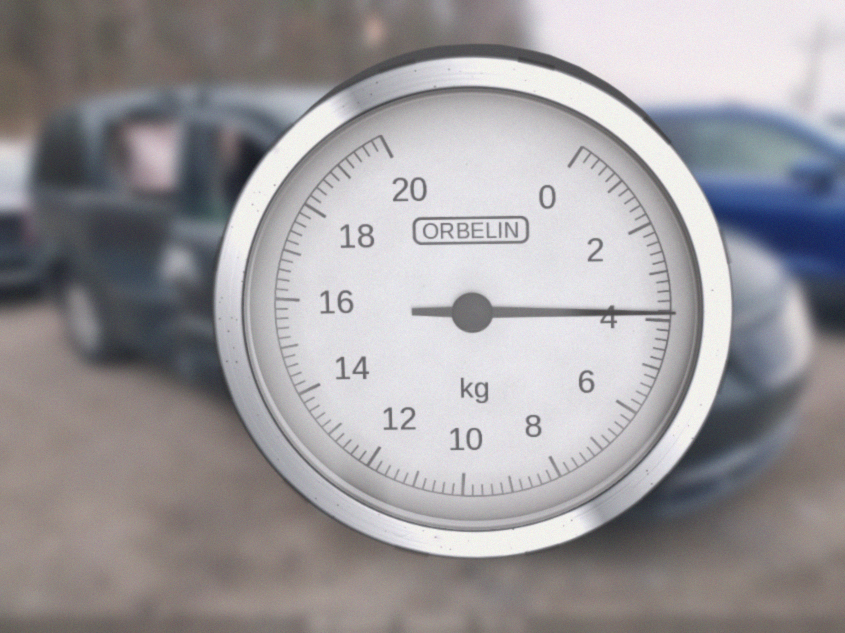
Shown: 3.8 kg
